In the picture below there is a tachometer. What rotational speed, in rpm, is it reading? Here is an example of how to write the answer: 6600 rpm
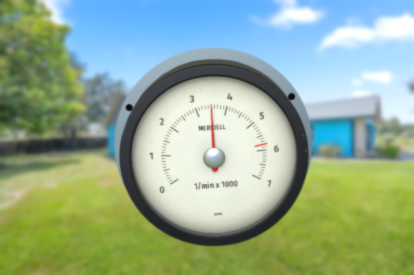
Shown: 3500 rpm
